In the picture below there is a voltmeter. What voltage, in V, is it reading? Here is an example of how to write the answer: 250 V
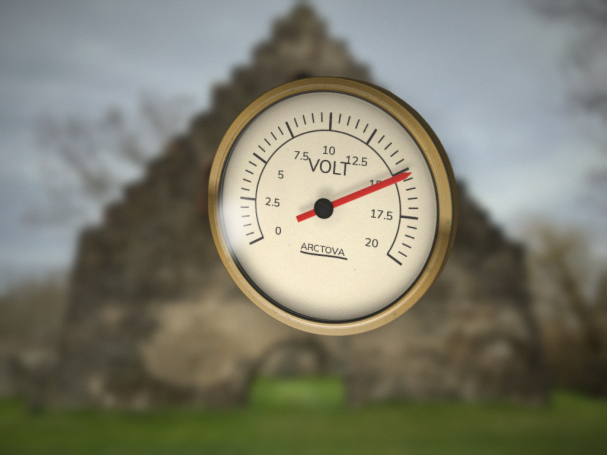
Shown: 15.25 V
